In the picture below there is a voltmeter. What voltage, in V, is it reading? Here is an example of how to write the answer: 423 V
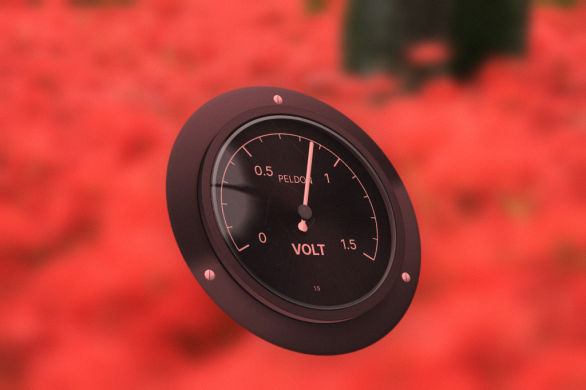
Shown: 0.85 V
